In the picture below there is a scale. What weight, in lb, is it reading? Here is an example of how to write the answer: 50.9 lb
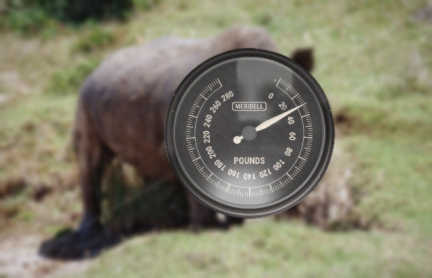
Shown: 30 lb
